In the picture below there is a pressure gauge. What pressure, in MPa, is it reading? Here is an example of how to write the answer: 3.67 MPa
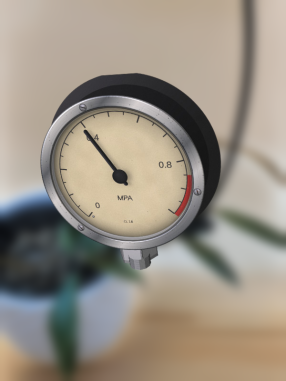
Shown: 0.4 MPa
